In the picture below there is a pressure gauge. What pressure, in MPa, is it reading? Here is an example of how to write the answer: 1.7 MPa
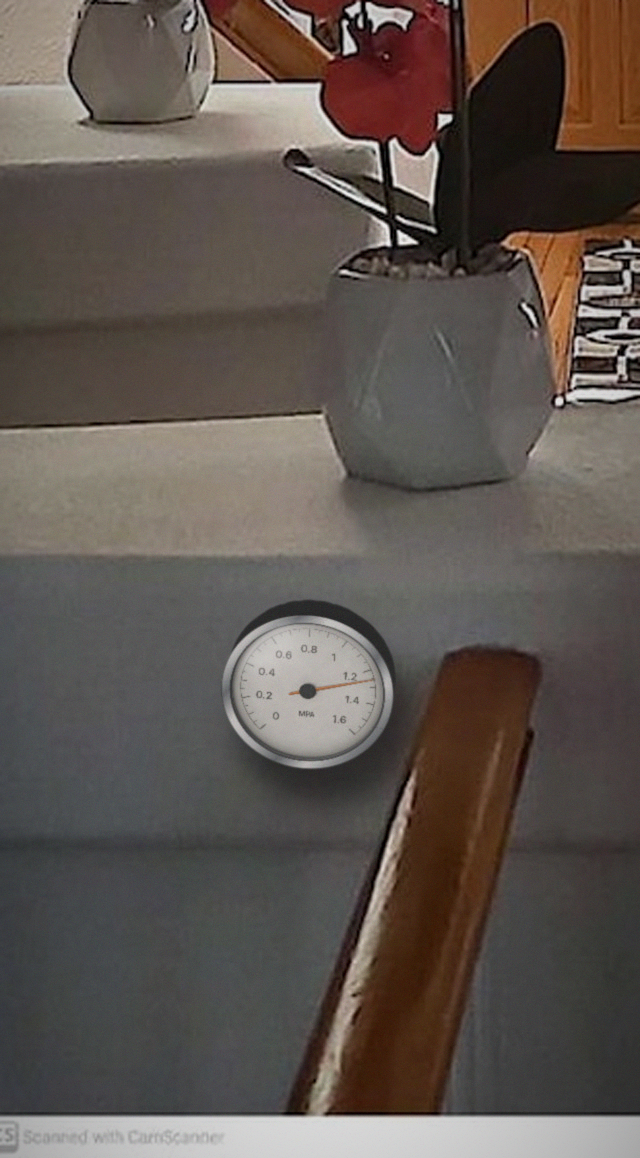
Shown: 1.25 MPa
